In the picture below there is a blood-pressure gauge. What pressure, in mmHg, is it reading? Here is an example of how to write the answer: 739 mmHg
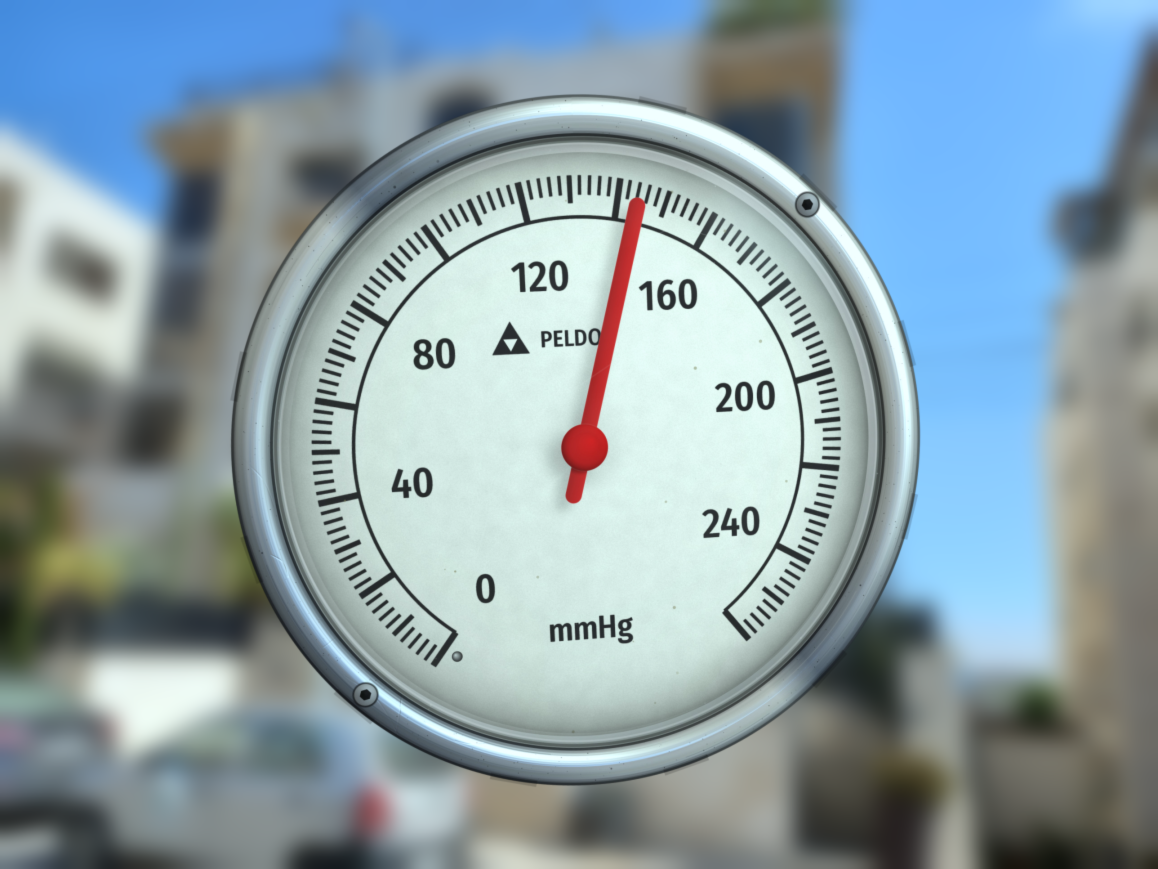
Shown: 144 mmHg
